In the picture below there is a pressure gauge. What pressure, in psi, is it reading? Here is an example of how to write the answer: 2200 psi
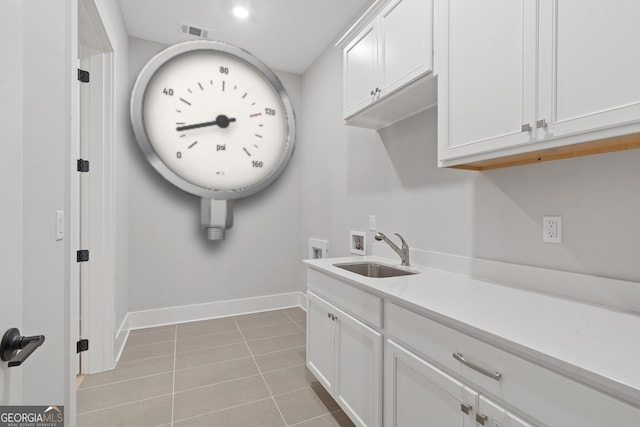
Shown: 15 psi
